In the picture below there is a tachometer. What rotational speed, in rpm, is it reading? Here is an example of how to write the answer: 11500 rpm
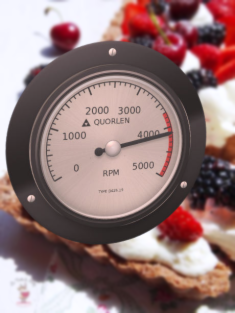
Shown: 4100 rpm
